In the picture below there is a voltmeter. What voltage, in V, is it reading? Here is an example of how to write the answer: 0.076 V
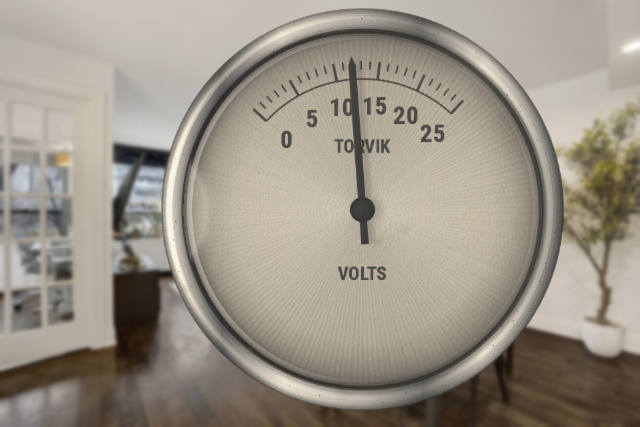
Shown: 12 V
